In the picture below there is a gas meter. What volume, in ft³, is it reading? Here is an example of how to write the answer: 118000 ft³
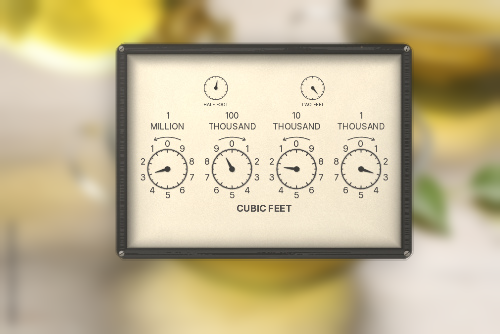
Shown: 292300 ft³
